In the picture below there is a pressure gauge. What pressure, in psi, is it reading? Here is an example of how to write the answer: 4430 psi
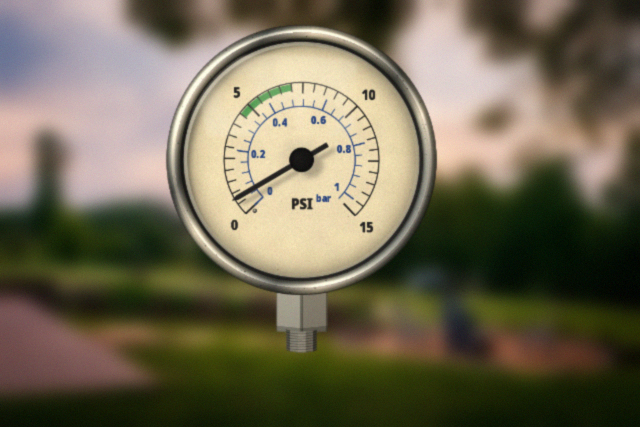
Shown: 0.75 psi
